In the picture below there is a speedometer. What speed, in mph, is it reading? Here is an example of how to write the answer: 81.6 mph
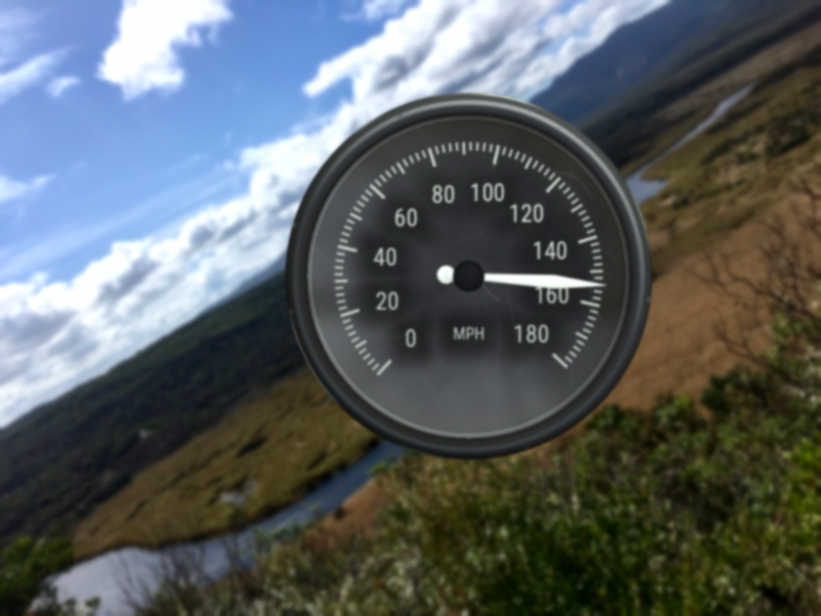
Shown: 154 mph
